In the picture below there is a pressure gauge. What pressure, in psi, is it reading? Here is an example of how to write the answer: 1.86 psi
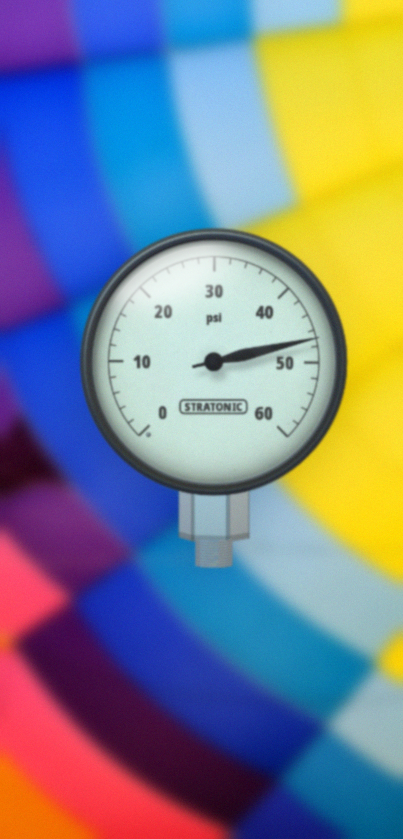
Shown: 47 psi
